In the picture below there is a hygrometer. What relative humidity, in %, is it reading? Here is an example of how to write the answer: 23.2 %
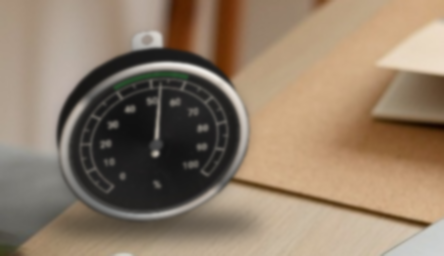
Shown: 52.5 %
